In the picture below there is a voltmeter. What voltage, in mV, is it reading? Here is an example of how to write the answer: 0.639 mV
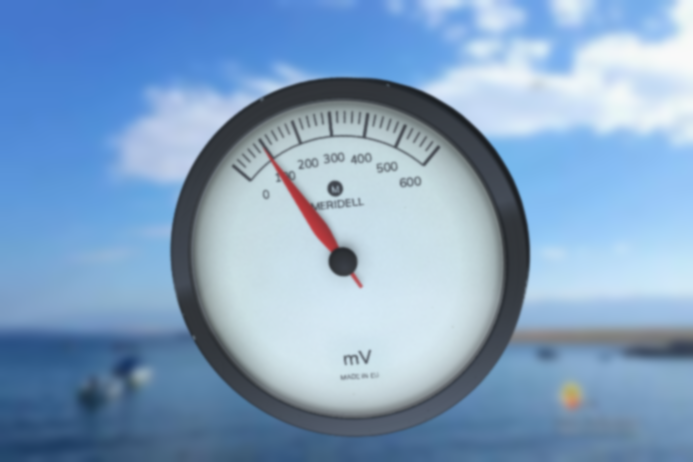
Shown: 100 mV
